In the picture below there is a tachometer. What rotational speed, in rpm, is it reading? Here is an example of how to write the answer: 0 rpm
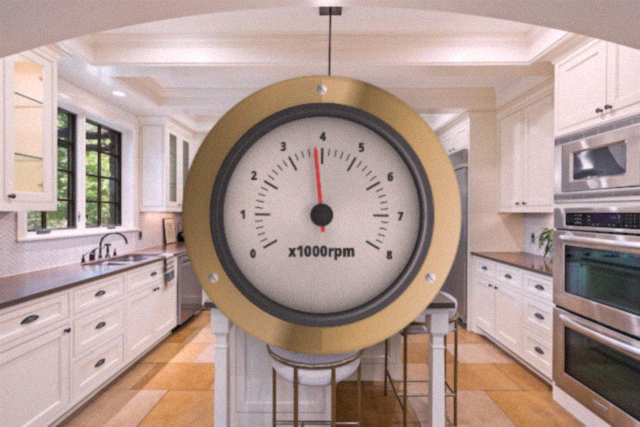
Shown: 3800 rpm
